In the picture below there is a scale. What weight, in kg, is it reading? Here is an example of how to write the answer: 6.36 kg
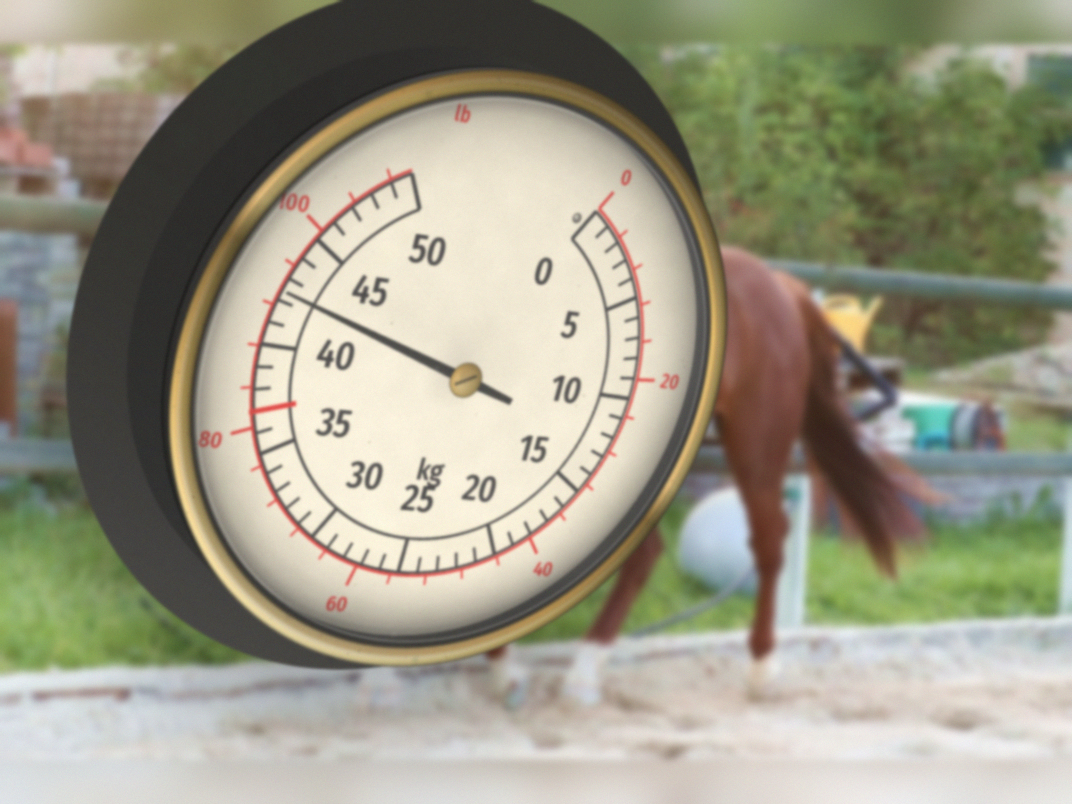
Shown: 42.5 kg
